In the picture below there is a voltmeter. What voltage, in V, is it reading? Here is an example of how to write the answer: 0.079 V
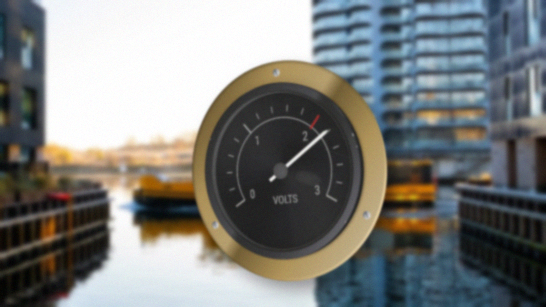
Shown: 2.2 V
